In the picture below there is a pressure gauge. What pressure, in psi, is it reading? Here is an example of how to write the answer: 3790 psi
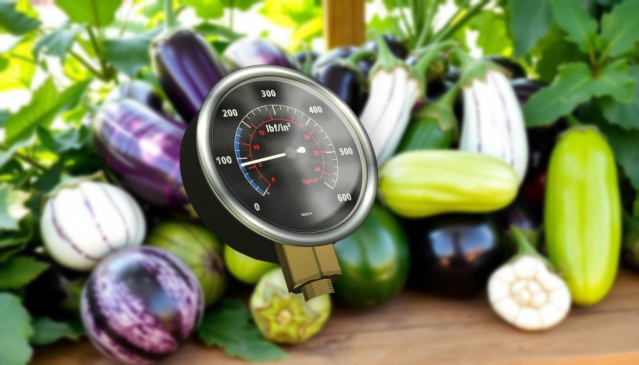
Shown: 80 psi
